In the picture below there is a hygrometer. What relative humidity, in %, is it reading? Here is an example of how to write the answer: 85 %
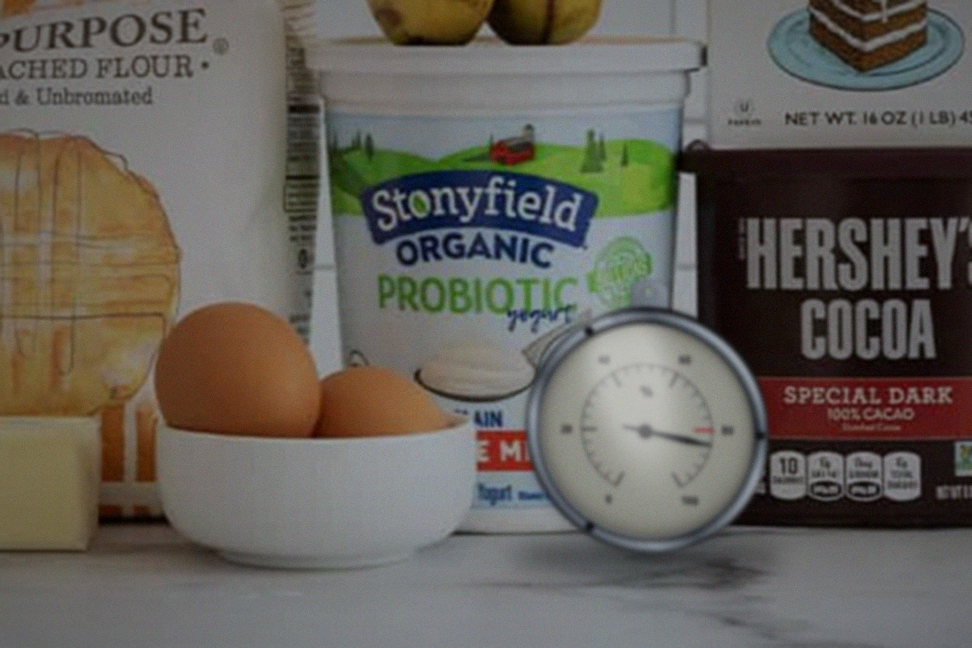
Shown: 84 %
